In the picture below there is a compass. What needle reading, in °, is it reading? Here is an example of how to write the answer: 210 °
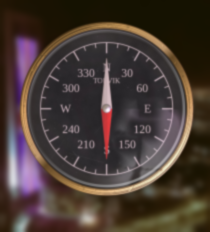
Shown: 180 °
